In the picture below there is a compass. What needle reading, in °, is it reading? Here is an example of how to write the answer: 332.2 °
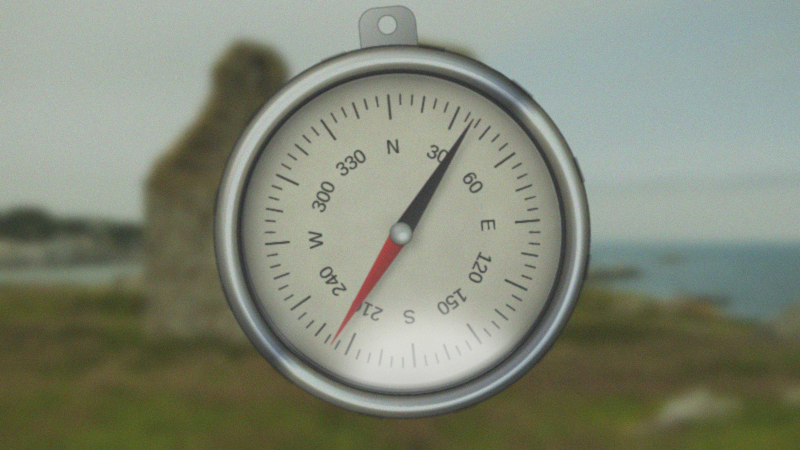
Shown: 217.5 °
